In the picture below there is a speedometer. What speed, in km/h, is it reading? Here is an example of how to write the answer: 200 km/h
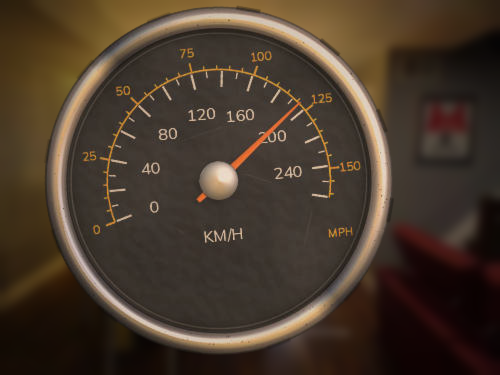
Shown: 195 km/h
